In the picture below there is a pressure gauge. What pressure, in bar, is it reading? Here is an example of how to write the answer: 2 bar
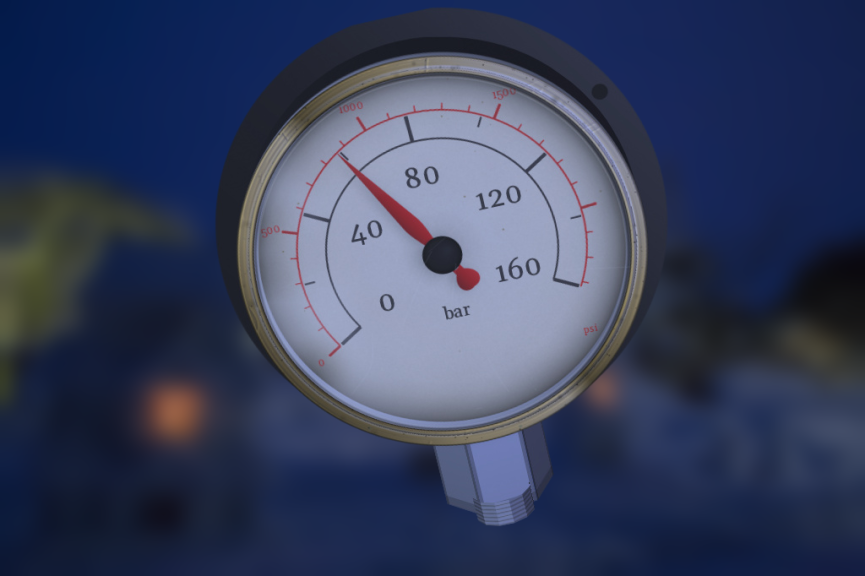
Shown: 60 bar
